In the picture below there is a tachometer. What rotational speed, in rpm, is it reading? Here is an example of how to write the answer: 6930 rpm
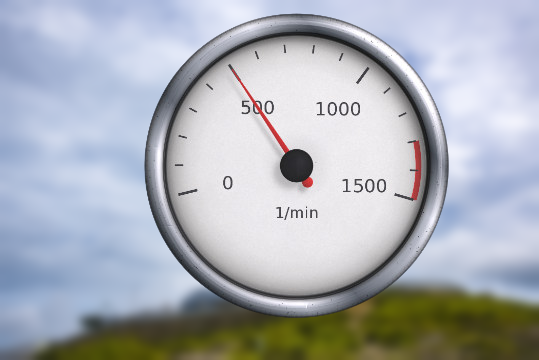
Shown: 500 rpm
